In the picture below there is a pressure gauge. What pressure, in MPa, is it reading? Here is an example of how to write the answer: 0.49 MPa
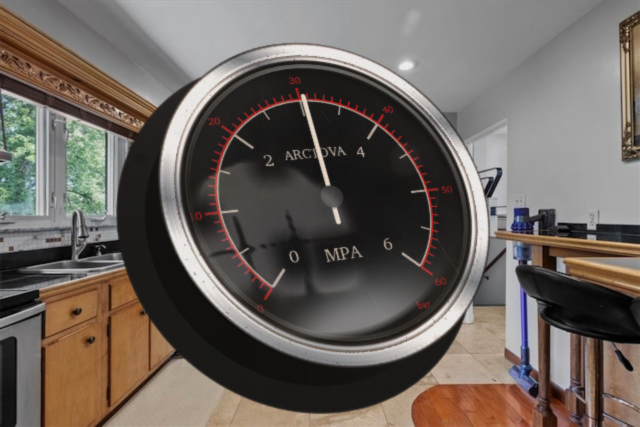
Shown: 3 MPa
